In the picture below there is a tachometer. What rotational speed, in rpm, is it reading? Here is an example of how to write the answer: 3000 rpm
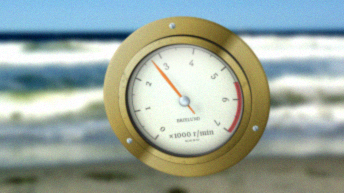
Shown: 2750 rpm
